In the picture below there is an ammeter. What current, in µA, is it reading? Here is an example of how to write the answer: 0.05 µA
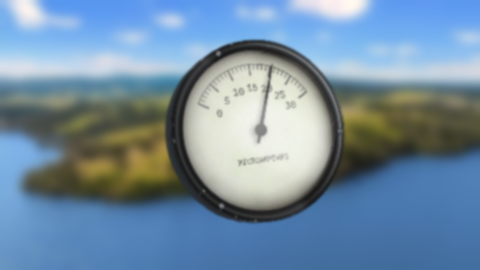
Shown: 20 µA
